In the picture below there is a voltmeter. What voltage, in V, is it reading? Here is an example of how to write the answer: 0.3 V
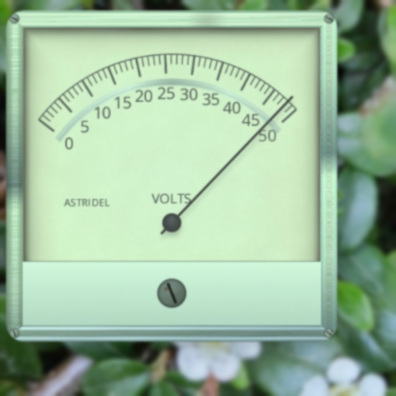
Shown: 48 V
